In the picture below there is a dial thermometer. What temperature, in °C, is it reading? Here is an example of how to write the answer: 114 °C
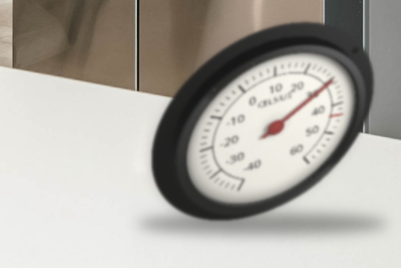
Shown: 30 °C
